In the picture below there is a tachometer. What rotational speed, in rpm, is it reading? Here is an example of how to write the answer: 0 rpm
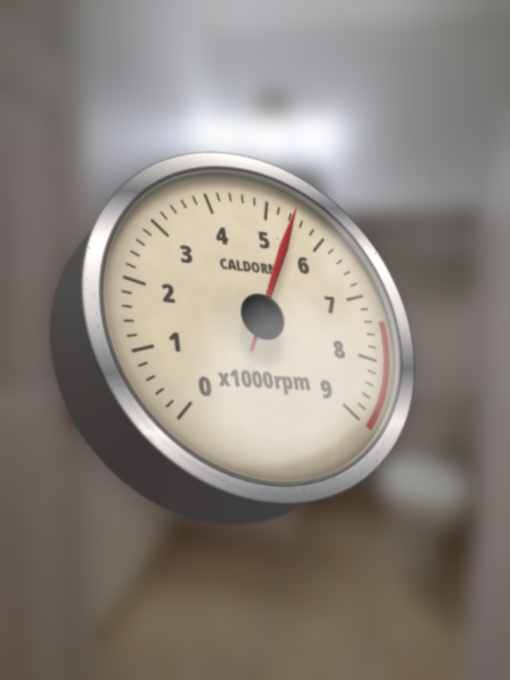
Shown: 5400 rpm
